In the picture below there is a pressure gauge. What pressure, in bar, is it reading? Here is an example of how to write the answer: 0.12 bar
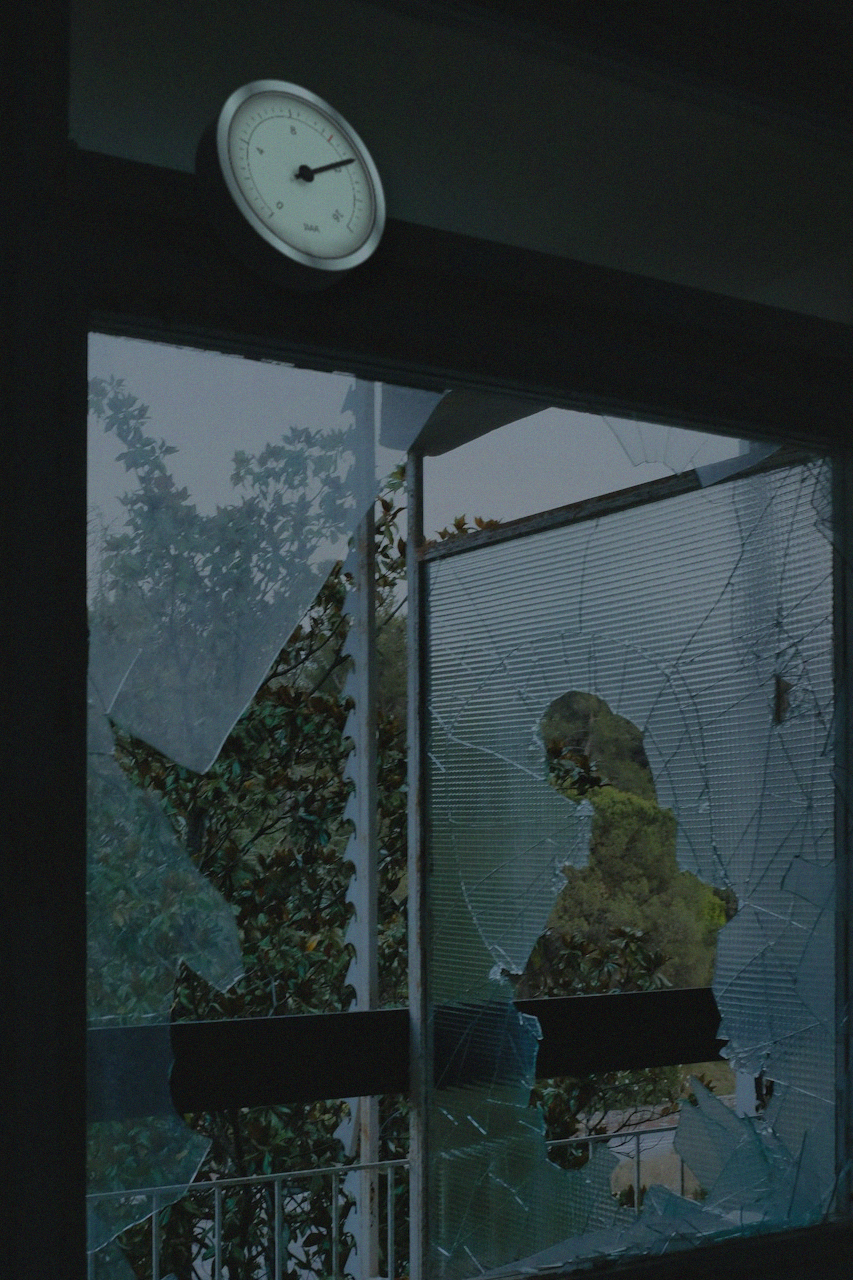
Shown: 12 bar
